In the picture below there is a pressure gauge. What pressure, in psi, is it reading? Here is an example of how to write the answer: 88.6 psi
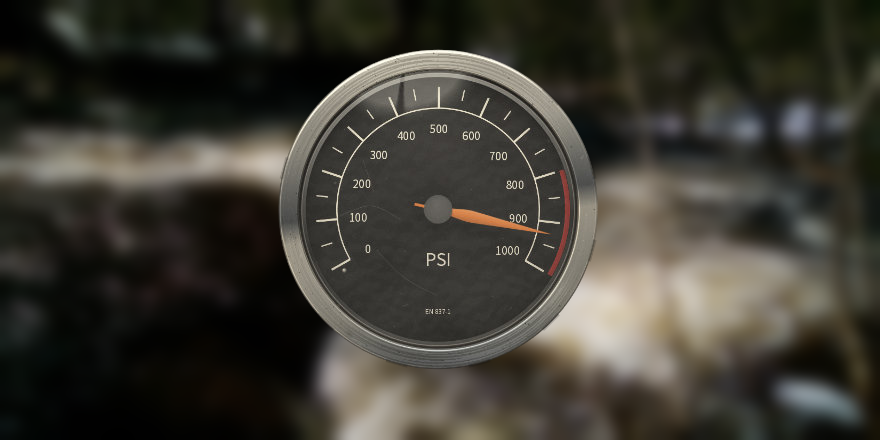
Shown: 925 psi
